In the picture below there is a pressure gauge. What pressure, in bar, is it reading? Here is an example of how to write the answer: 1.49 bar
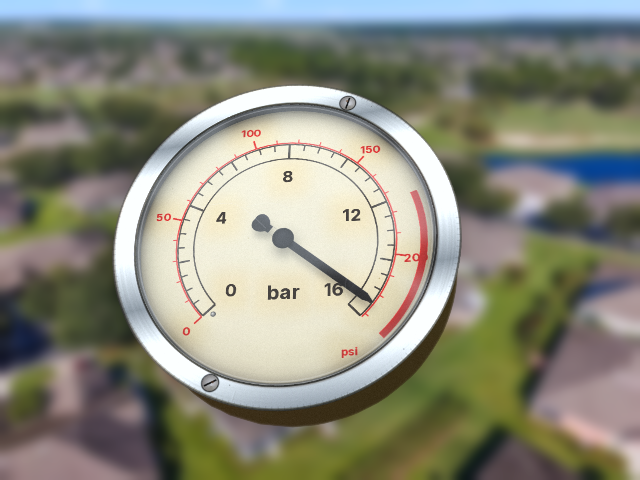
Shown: 15.5 bar
